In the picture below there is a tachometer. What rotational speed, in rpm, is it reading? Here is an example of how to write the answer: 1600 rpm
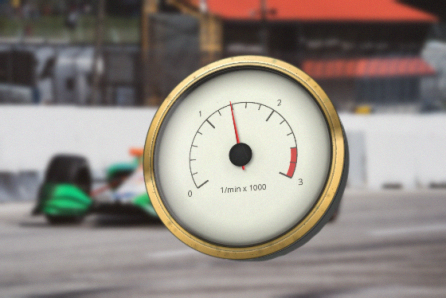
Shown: 1400 rpm
